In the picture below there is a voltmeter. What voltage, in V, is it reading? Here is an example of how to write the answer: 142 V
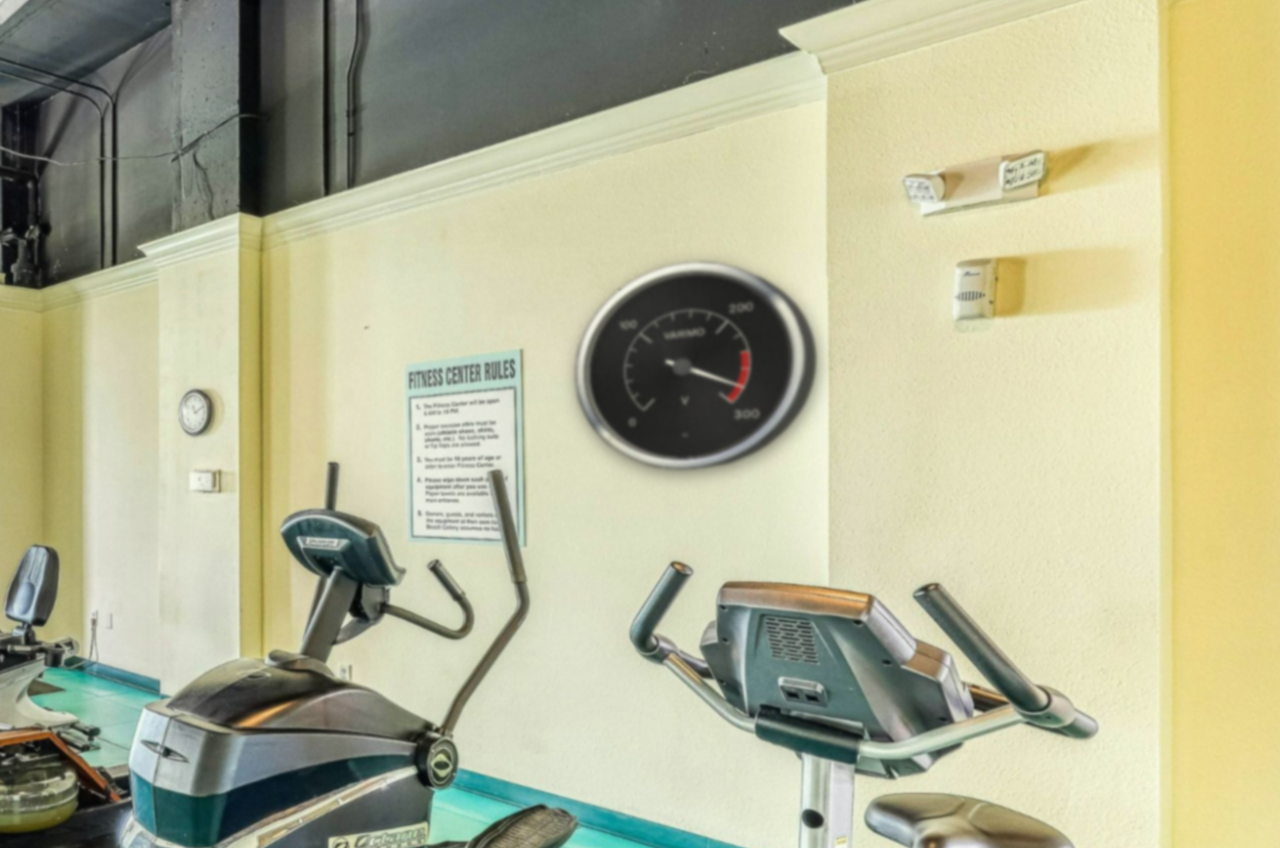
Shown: 280 V
